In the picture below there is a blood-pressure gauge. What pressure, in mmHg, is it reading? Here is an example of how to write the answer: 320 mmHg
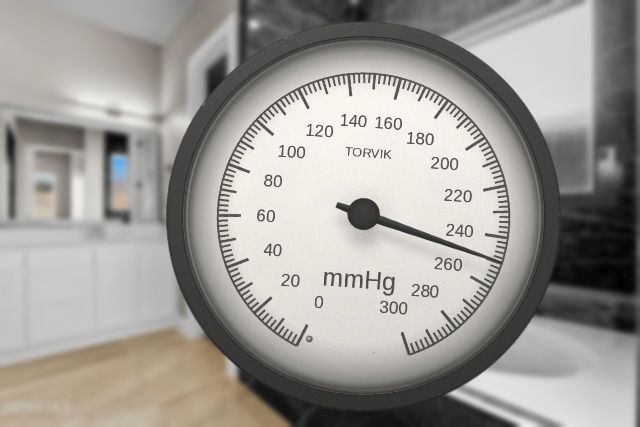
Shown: 250 mmHg
